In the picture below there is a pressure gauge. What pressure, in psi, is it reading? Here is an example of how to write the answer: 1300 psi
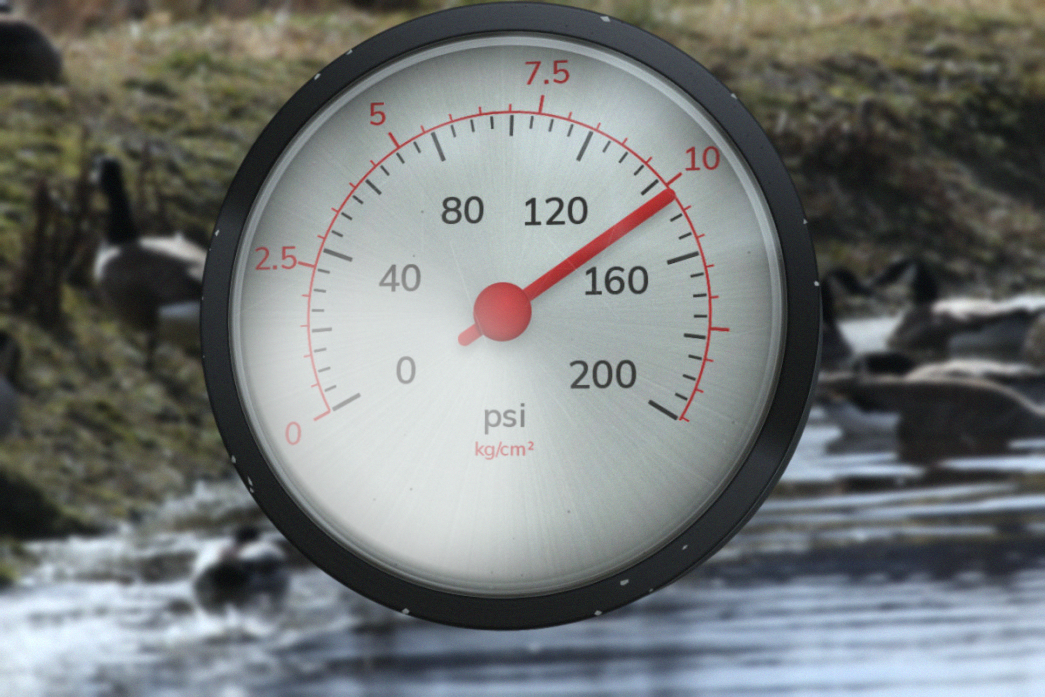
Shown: 145 psi
